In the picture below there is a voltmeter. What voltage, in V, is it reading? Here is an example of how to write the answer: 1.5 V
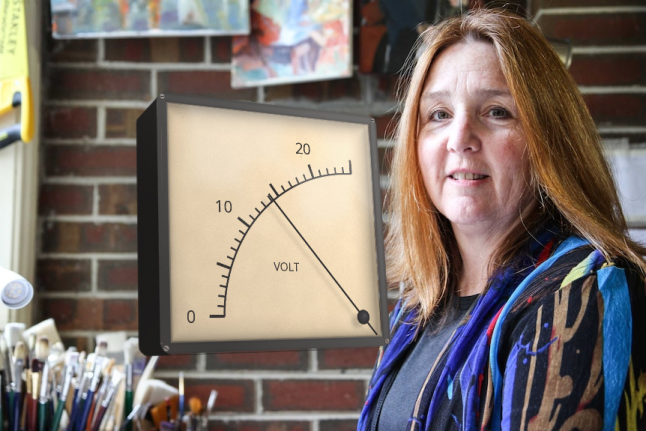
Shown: 14 V
